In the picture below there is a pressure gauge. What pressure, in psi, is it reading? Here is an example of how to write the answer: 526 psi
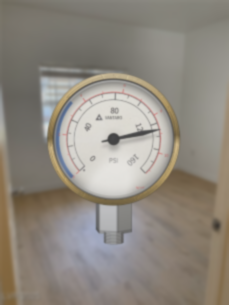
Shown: 125 psi
